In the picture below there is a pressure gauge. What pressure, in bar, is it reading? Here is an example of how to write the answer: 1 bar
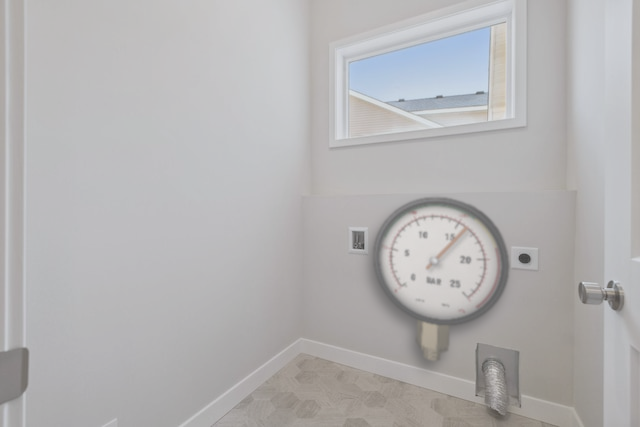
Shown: 16 bar
